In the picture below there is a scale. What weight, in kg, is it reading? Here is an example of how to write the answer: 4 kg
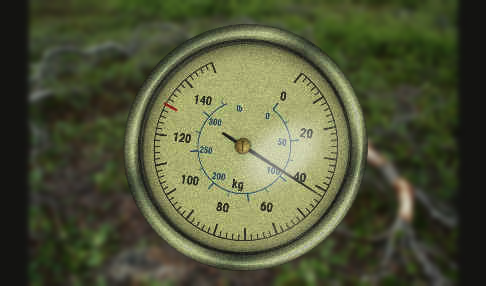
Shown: 42 kg
